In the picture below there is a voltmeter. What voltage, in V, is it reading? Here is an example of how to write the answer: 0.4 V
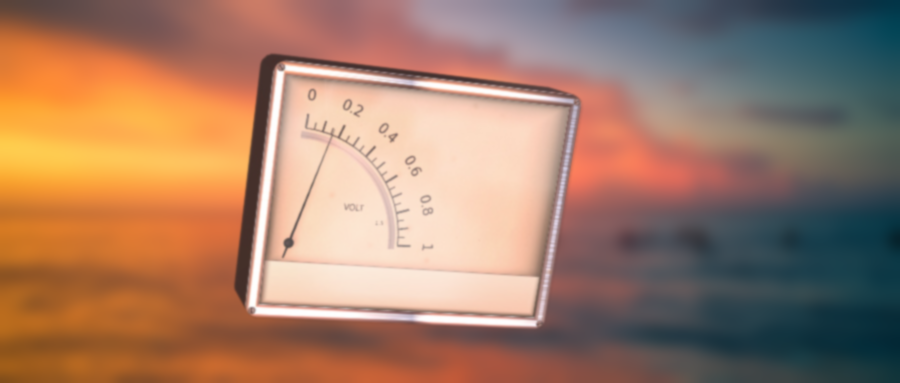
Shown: 0.15 V
